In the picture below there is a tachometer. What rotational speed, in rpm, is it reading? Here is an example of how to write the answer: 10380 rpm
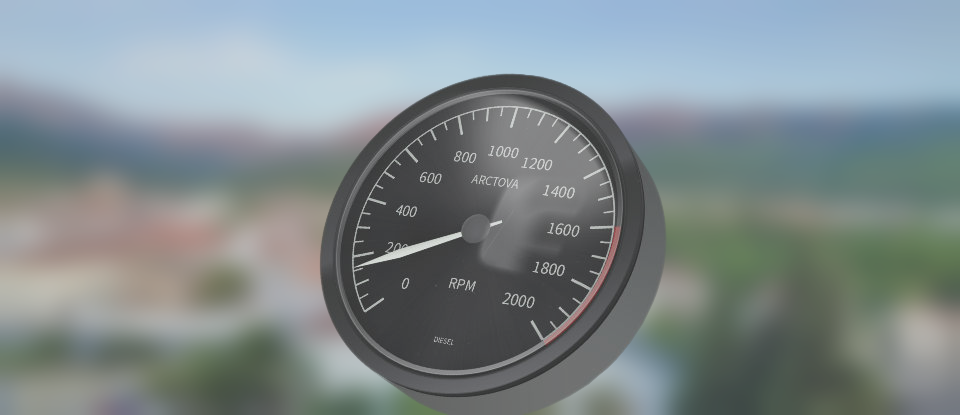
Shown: 150 rpm
